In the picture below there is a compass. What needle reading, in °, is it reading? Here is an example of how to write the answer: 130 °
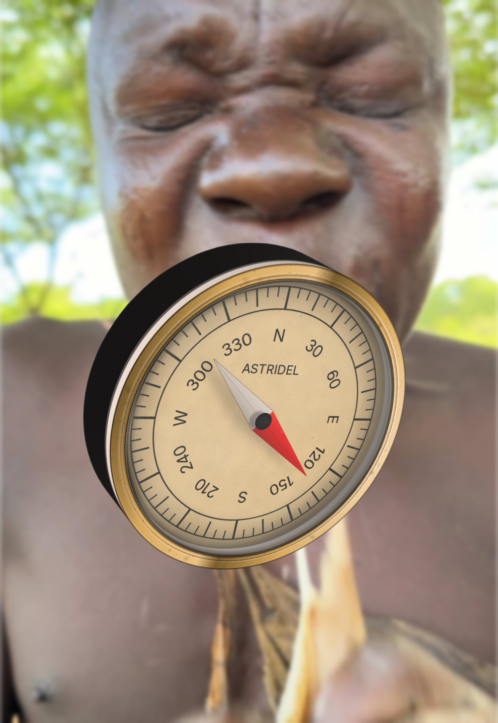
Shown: 132.5 °
